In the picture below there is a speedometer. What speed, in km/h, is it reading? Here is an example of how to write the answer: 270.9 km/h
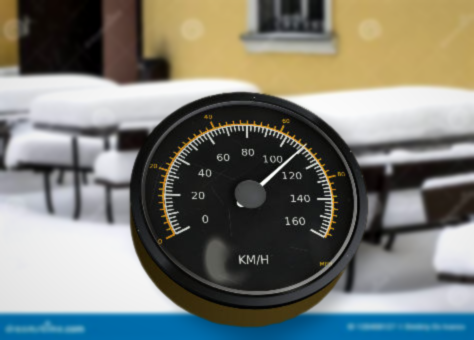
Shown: 110 km/h
